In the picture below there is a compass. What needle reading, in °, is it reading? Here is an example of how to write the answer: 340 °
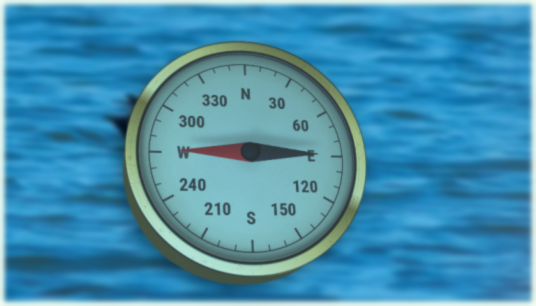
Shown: 270 °
